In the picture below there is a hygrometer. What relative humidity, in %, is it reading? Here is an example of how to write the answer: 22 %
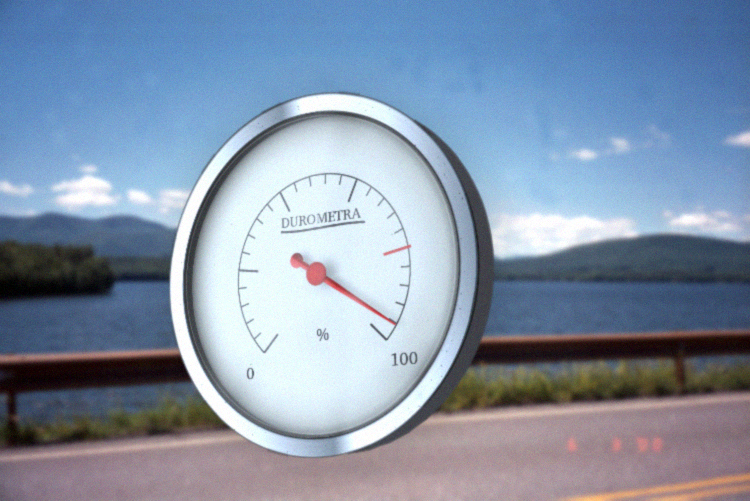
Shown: 96 %
